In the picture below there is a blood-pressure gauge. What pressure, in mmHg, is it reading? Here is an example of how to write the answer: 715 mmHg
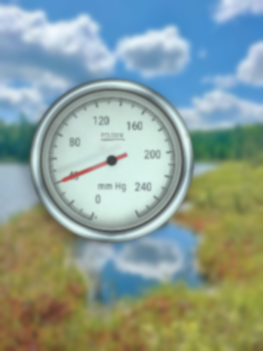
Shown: 40 mmHg
